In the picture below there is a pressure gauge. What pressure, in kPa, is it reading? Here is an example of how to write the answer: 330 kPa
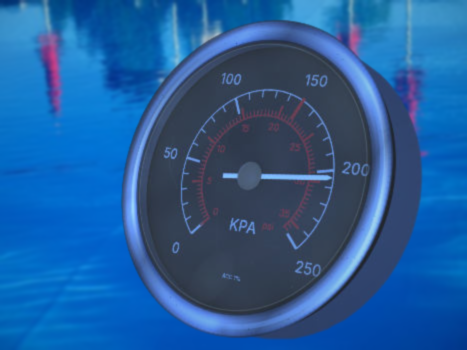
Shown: 205 kPa
